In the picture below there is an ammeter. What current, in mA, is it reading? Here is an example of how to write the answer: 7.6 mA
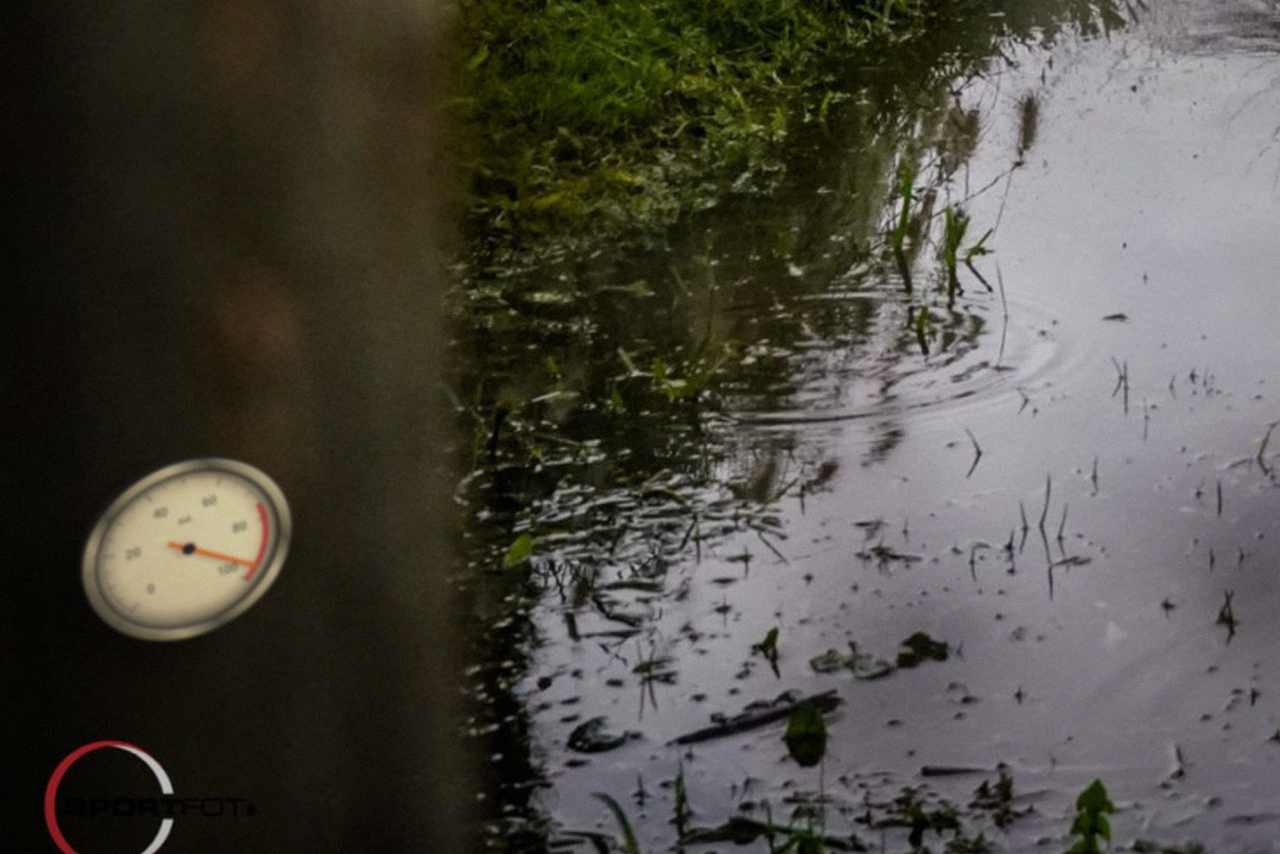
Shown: 95 mA
